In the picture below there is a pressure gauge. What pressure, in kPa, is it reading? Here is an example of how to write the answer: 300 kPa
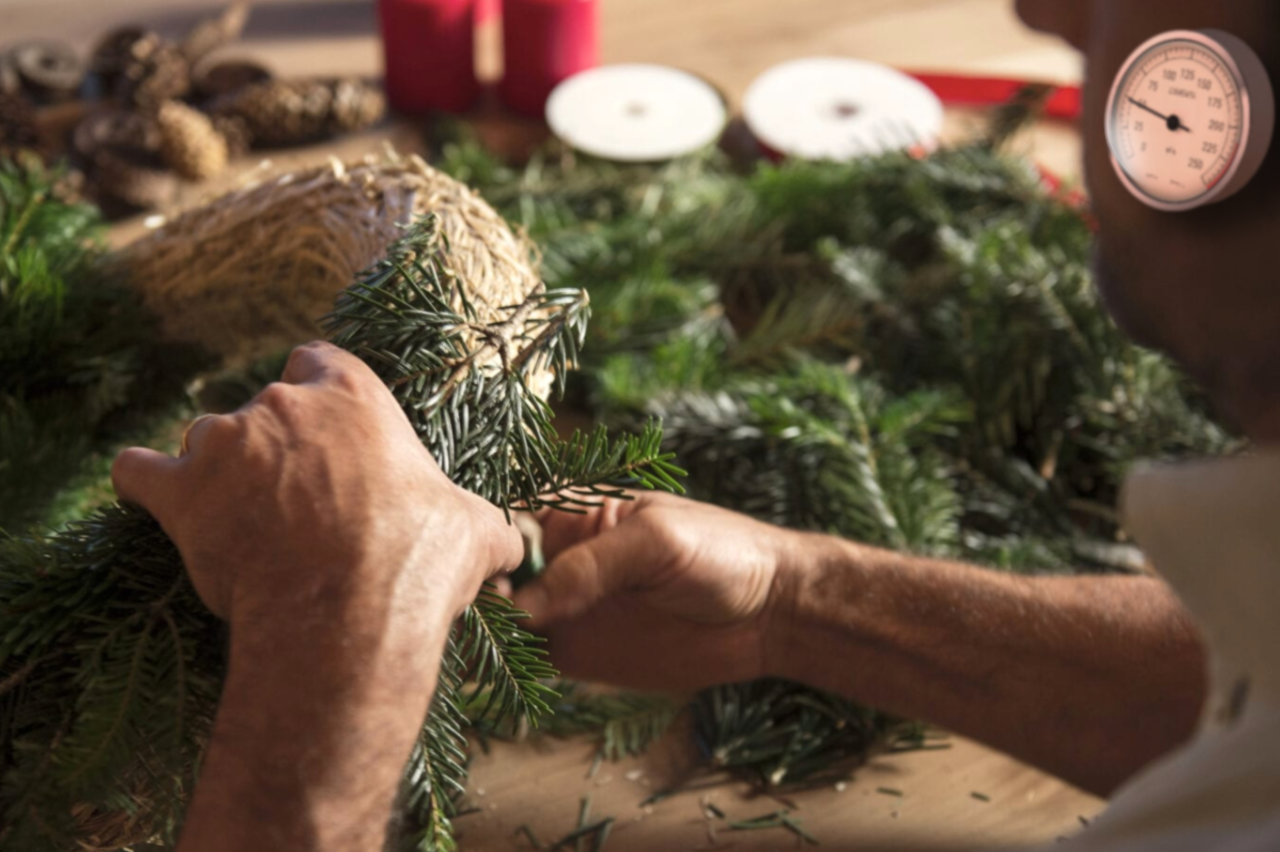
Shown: 50 kPa
